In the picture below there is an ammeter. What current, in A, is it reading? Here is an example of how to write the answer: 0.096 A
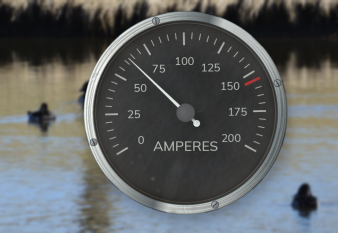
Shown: 62.5 A
